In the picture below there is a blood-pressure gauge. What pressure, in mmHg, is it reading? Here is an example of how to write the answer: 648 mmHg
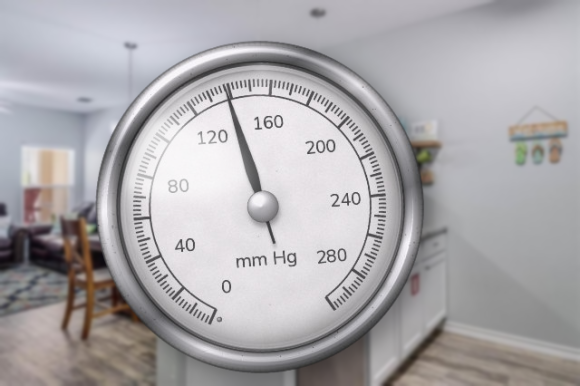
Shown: 138 mmHg
